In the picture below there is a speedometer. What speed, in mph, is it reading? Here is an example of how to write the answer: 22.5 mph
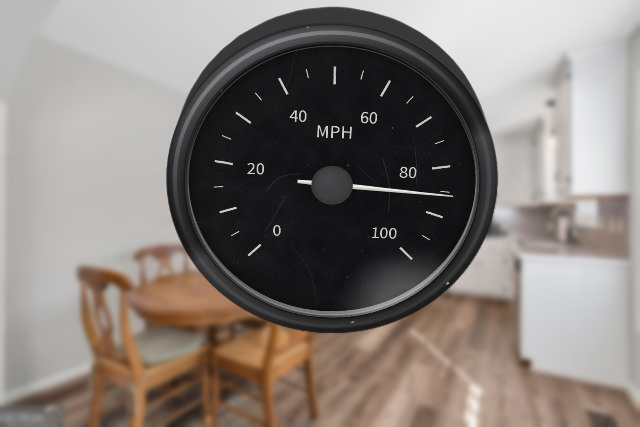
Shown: 85 mph
